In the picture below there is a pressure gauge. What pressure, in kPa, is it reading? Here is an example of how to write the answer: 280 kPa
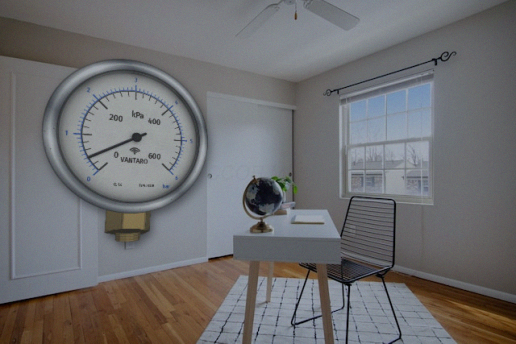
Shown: 40 kPa
